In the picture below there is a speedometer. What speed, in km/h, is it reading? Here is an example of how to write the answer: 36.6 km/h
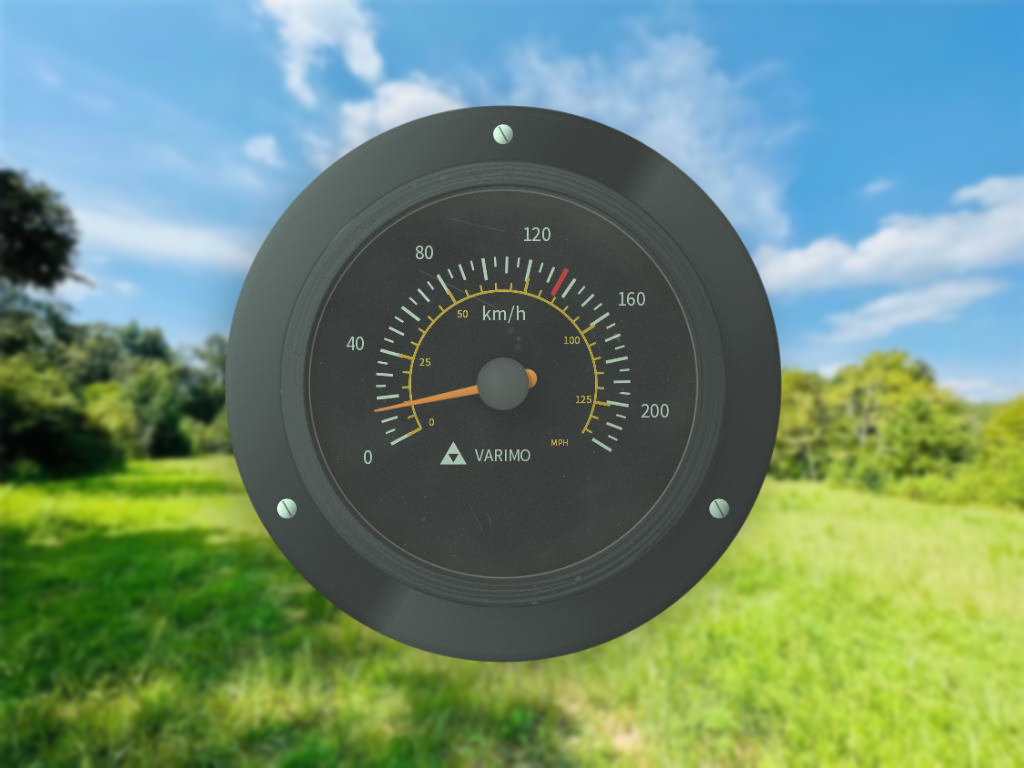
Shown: 15 km/h
